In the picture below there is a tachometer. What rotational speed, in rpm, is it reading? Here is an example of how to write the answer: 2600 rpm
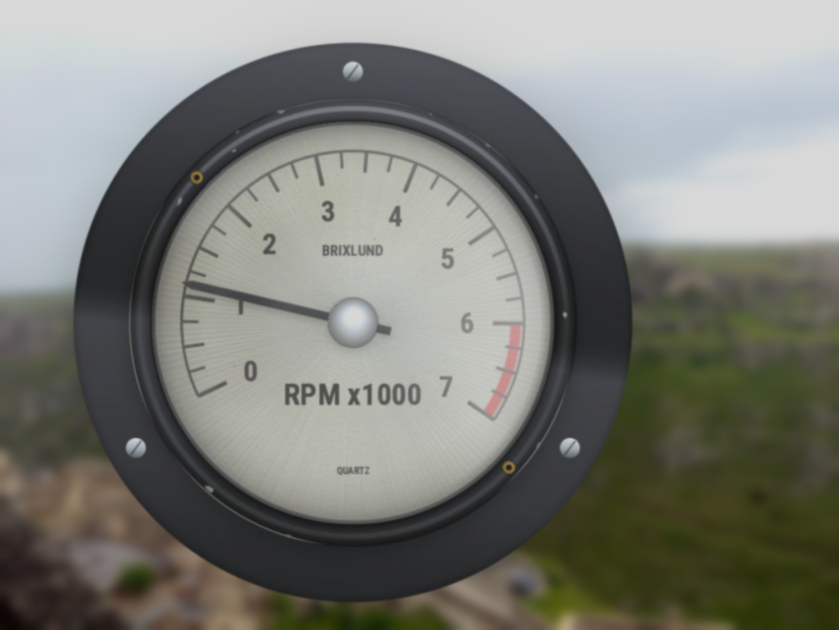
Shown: 1125 rpm
